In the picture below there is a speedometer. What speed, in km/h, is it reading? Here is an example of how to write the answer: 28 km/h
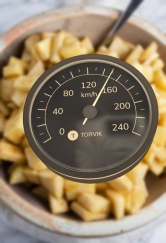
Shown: 150 km/h
